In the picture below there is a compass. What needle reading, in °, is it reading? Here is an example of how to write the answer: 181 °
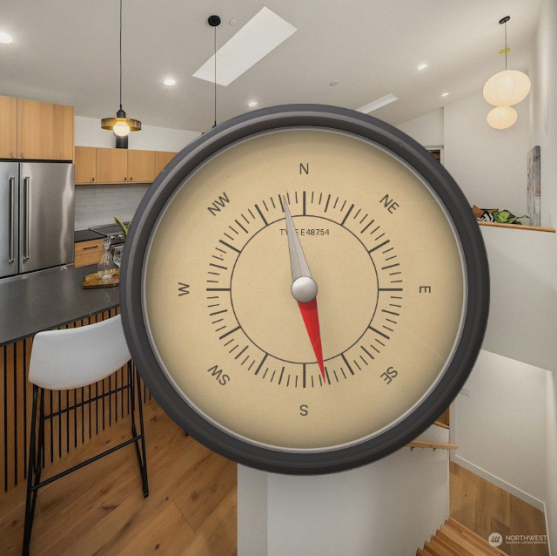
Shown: 167.5 °
